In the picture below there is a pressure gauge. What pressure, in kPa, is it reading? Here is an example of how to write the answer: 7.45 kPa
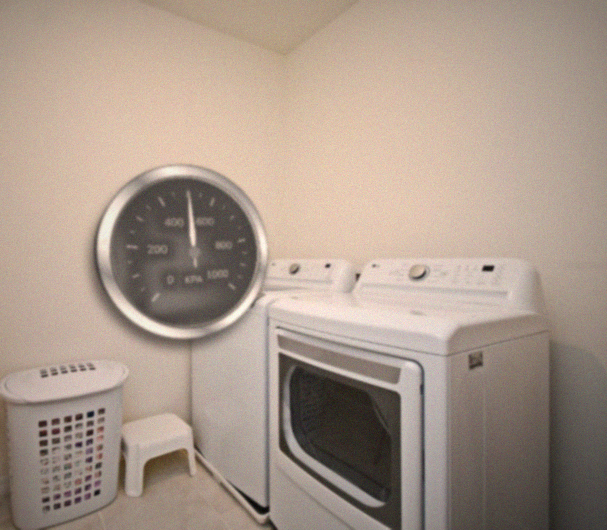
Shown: 500 kPa
